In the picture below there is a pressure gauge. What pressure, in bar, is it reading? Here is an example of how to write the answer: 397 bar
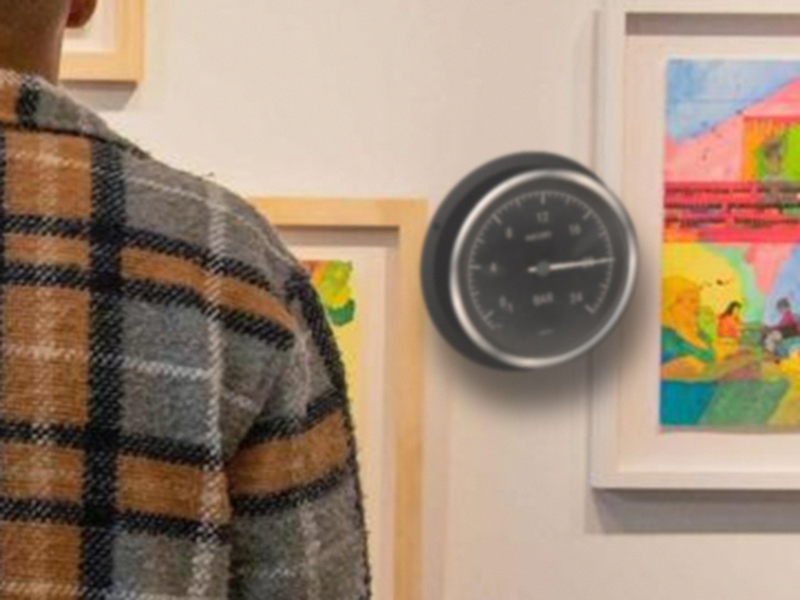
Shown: 20 bar
